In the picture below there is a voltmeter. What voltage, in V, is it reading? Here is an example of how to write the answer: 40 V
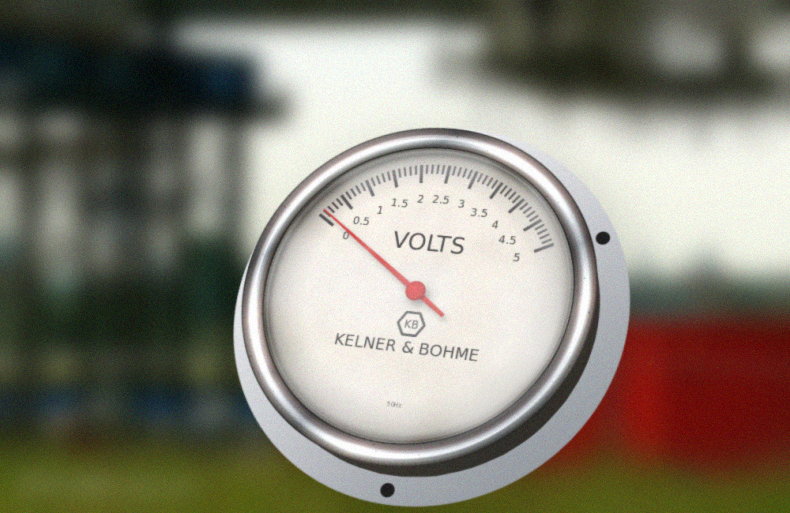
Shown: 0.1 V
